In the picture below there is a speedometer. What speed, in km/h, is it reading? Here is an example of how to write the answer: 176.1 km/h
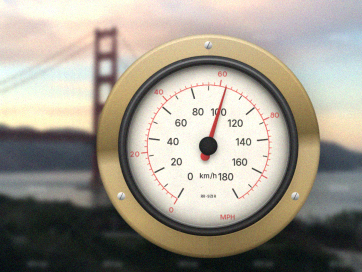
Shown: 100 km/h
